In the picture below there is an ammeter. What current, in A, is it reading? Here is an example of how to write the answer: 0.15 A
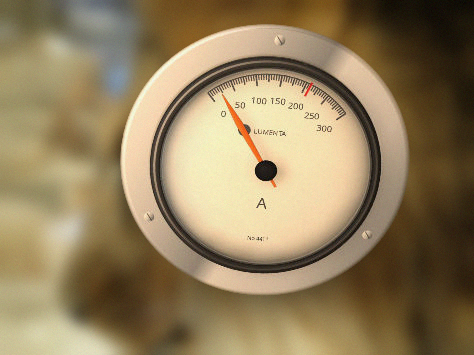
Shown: 25 A
